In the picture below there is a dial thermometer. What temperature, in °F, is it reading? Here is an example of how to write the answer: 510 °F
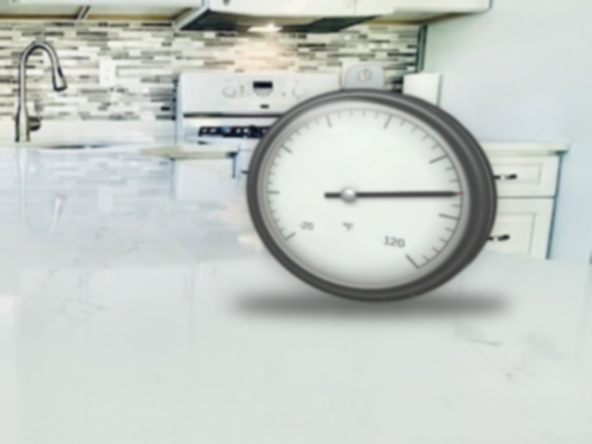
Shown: 92 °F
